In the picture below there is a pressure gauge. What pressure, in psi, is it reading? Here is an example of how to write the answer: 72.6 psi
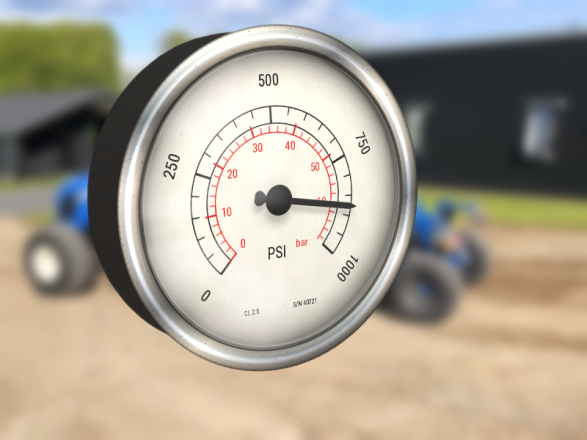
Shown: 875 psi
